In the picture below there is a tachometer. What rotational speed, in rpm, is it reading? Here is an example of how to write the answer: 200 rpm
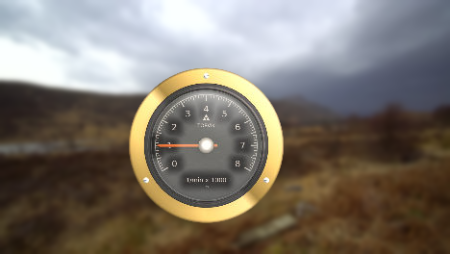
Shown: 1000 rpm
